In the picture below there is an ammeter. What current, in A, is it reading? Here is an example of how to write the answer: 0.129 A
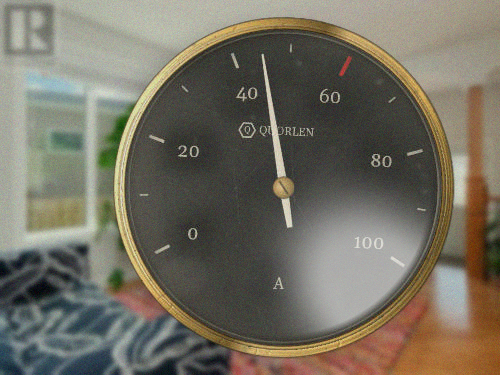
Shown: 45 A
